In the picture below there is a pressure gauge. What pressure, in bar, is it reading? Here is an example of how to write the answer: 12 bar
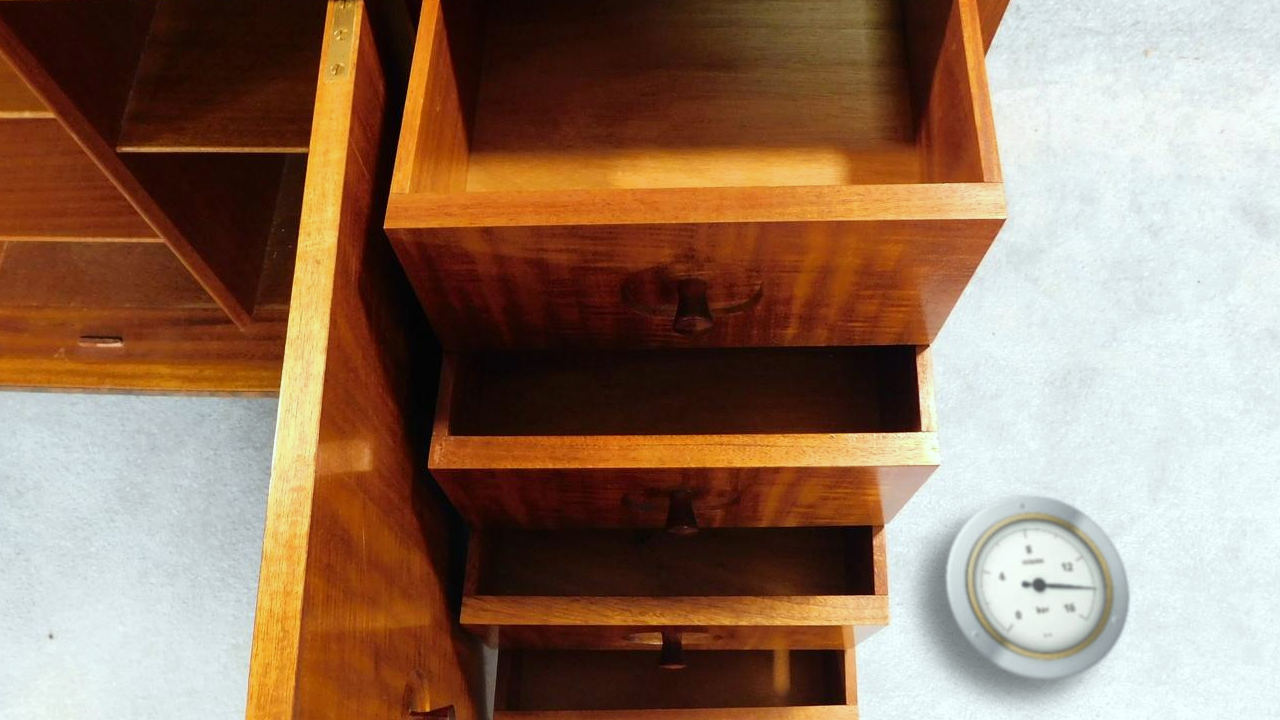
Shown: 14 bar
